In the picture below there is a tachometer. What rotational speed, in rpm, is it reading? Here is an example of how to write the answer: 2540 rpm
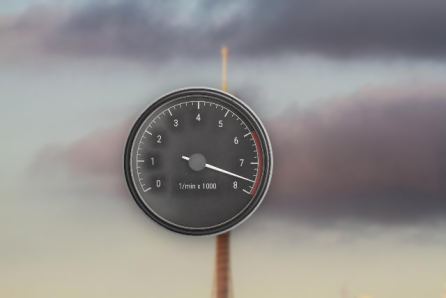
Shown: 7600 rpm
